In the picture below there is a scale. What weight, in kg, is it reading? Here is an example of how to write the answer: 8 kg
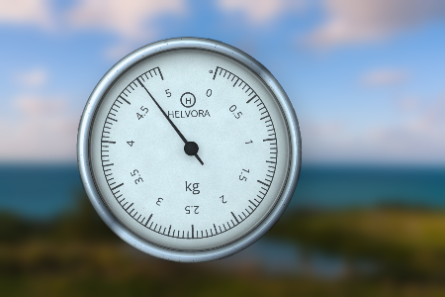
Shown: 4.75 kg
